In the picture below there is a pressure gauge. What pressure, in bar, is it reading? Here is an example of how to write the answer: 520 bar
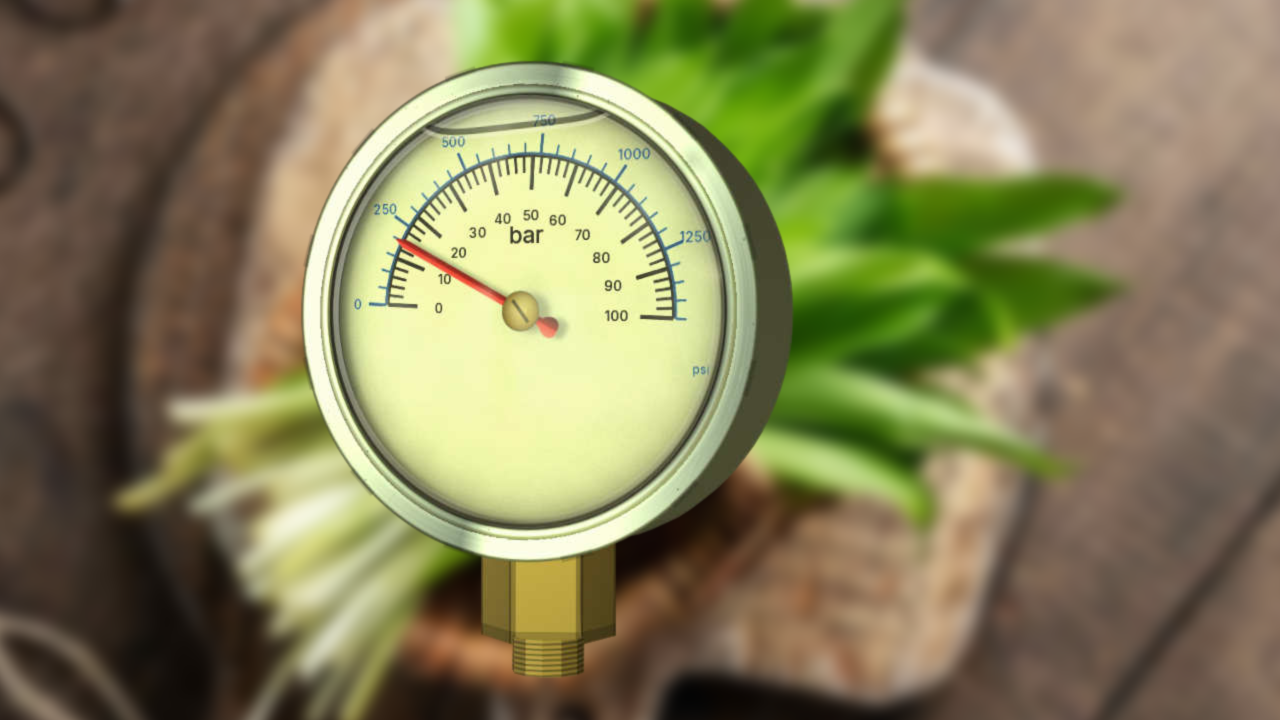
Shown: 14 bar
